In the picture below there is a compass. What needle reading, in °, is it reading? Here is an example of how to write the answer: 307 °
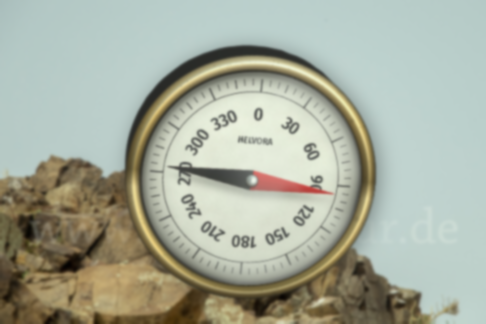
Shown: 95 °
